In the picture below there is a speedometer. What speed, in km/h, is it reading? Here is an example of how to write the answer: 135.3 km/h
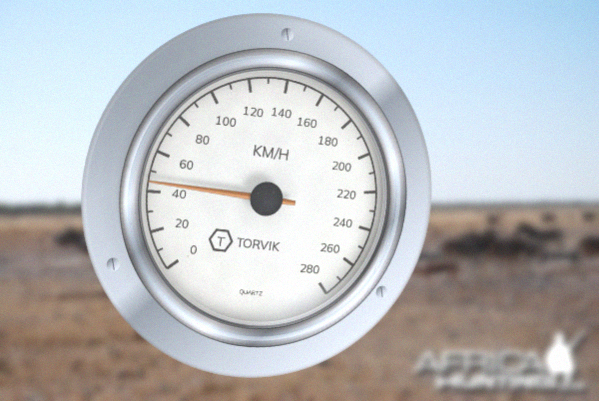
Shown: 45 km/h
